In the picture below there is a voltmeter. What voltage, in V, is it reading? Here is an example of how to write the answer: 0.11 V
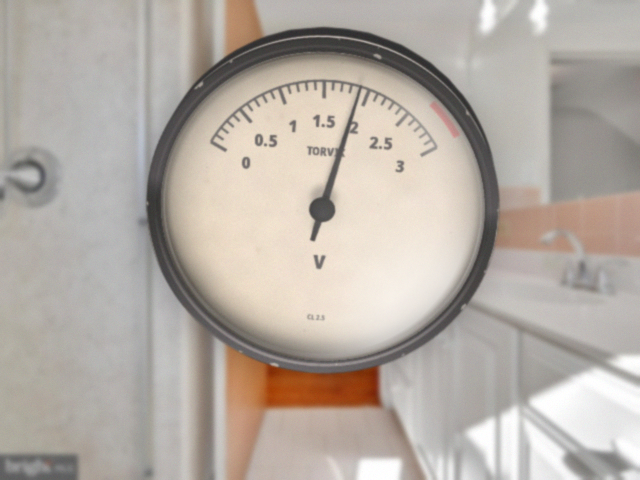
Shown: 1.9 V
